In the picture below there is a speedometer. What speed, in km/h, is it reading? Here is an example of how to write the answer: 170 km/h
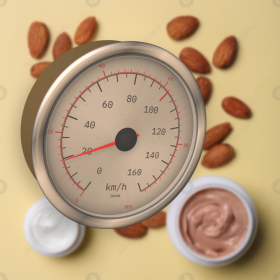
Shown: 20 km/h
